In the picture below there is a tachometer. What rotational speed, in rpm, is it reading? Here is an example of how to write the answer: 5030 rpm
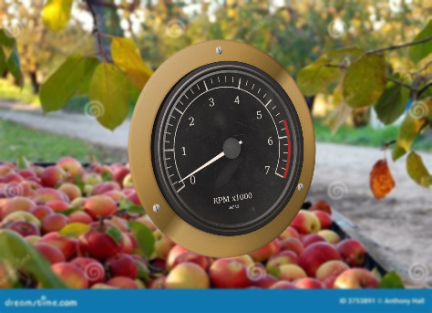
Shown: 200 rpm
